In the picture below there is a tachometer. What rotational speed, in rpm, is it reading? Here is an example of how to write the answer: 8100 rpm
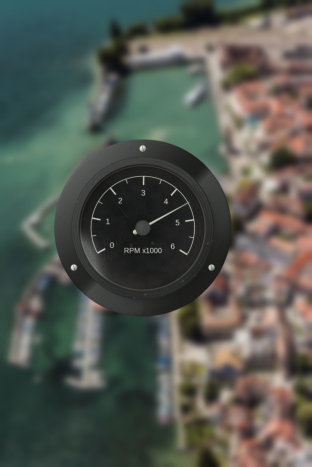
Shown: 4500 rpm
